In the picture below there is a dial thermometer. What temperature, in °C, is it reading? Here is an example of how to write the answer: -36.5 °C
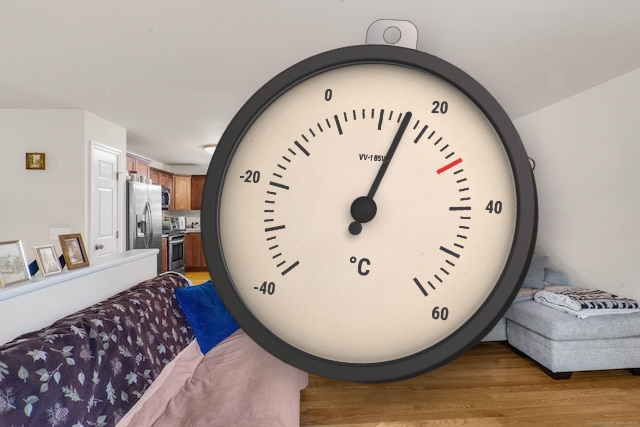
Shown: 16 °C
